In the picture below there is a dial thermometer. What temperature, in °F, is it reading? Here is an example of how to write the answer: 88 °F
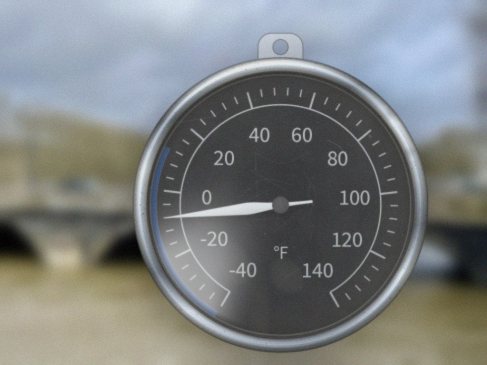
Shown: -8 °F
